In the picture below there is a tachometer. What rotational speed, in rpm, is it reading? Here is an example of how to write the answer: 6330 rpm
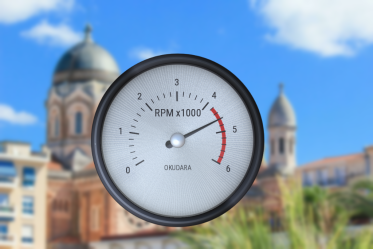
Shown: 4600 rpm
